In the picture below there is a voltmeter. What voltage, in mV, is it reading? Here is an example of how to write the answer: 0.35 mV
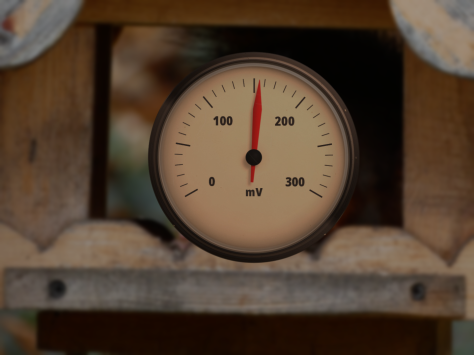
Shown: 155 mV
